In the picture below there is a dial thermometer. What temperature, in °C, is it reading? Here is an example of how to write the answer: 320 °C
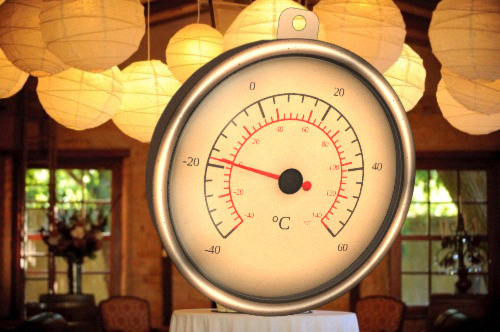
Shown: -18 °C
